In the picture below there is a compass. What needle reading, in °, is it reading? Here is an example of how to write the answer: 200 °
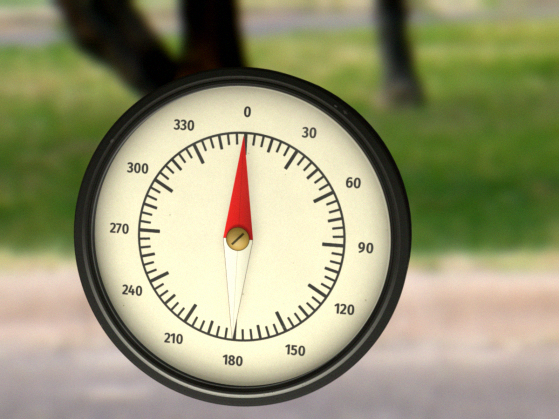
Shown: 0 °
